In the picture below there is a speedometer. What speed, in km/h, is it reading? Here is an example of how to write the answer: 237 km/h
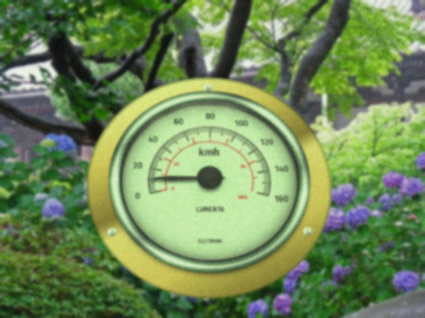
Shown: 10 km/h
